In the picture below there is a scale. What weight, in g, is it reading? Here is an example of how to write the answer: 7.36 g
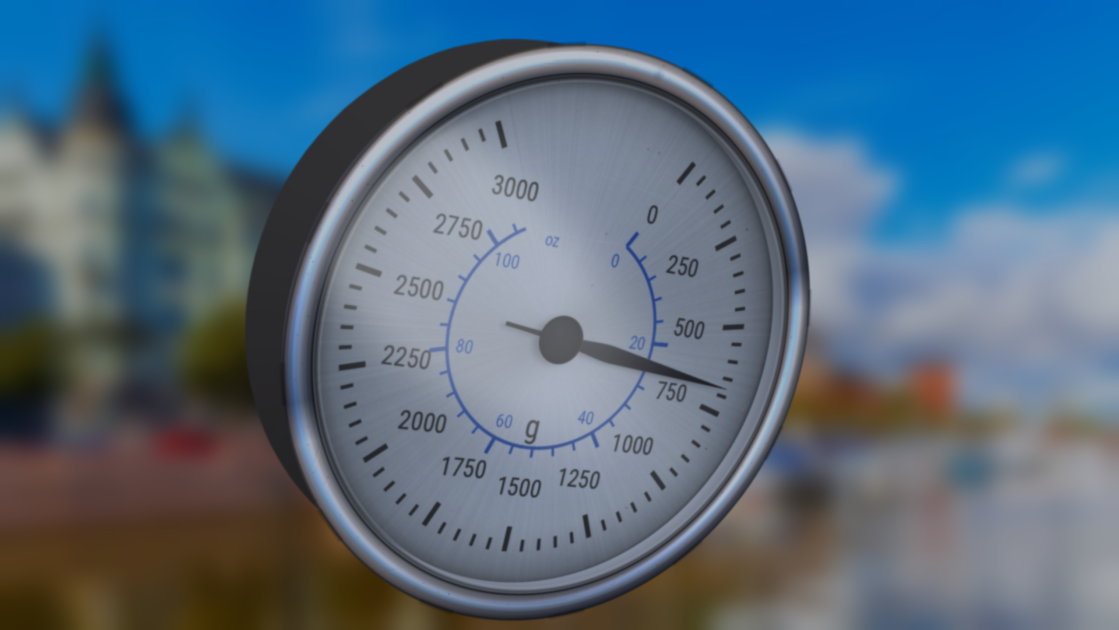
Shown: 675 g
